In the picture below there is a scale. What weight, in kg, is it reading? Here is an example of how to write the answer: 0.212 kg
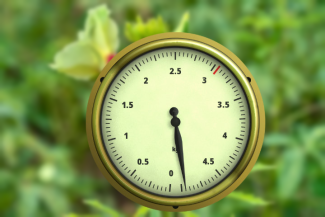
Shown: 4.95 kg
